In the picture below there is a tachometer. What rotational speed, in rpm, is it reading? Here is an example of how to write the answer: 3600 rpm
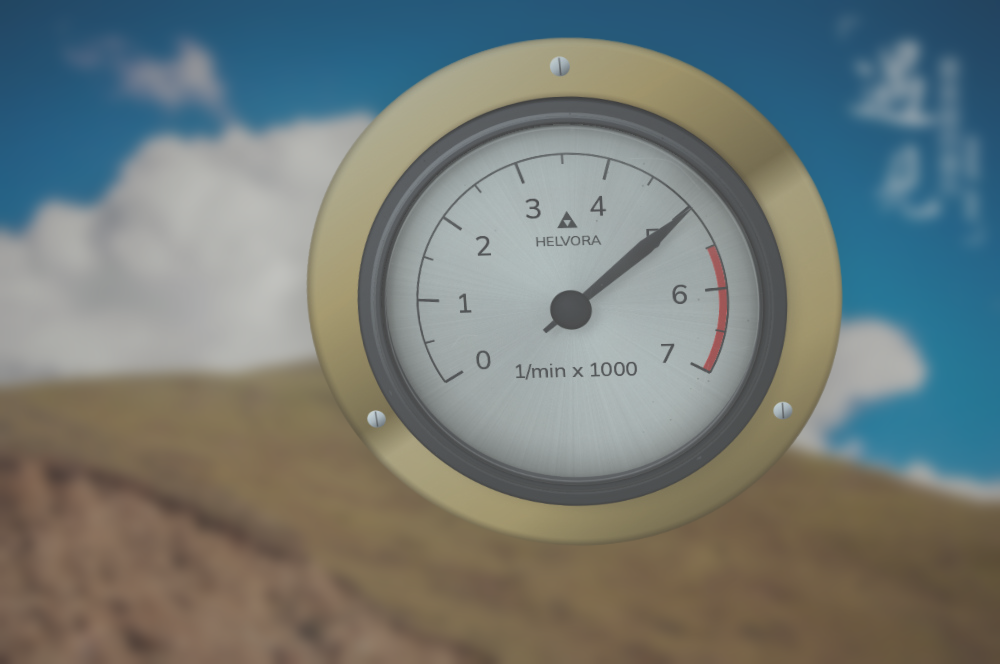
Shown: 5000 rpm
